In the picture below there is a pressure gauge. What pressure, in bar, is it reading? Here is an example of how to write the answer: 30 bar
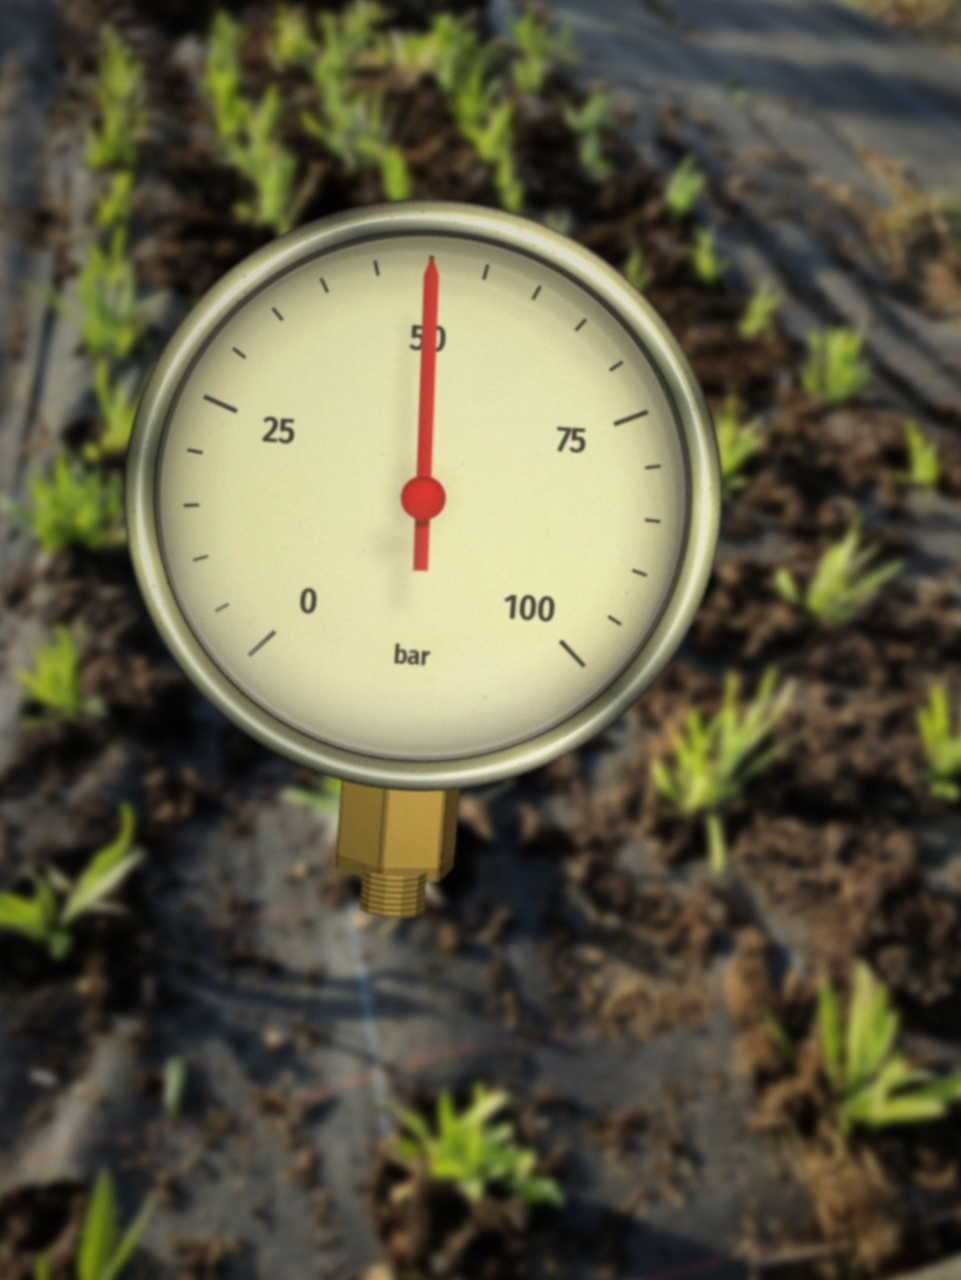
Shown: 50 bar
